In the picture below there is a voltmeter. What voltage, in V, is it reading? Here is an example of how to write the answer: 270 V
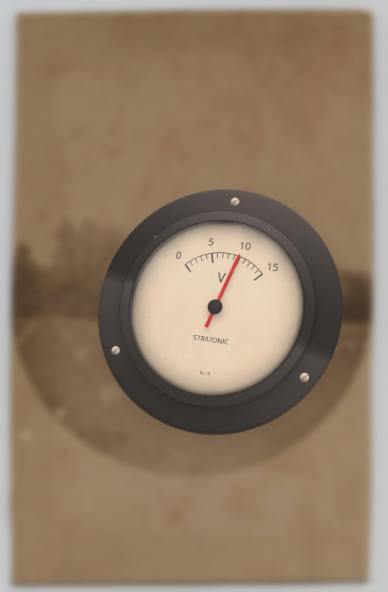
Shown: 10 V
